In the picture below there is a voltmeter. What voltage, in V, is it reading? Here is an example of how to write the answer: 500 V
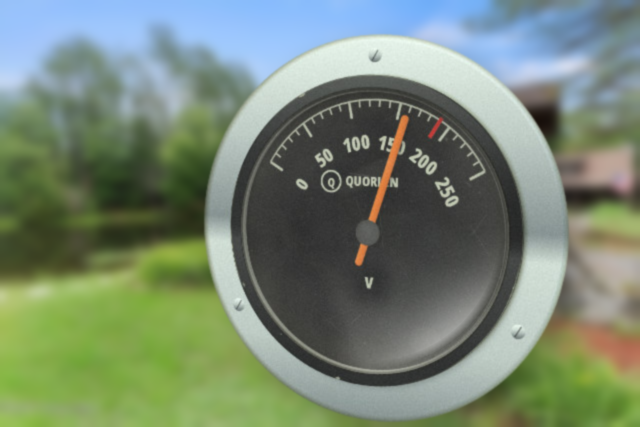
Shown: 160 V
